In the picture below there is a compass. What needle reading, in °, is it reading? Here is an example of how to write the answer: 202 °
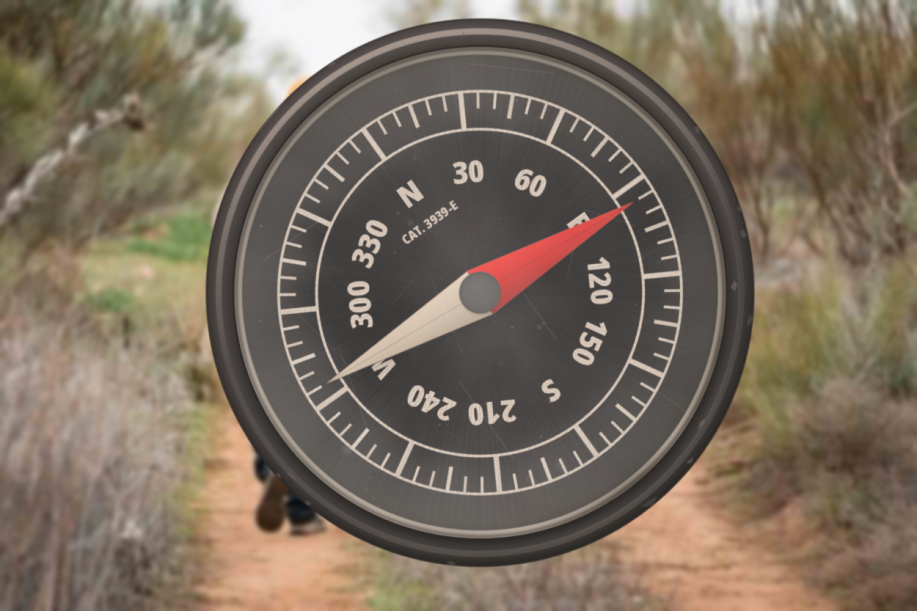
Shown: 95 °
